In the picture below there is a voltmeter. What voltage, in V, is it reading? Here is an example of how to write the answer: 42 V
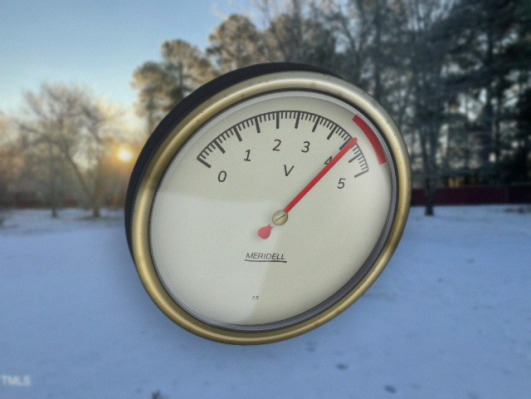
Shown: 4 V
